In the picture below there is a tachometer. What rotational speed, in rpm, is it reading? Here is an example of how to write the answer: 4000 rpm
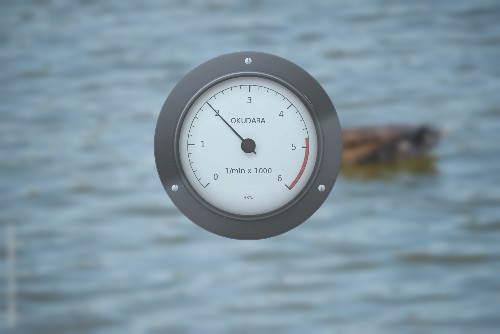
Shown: 2000 rpm
